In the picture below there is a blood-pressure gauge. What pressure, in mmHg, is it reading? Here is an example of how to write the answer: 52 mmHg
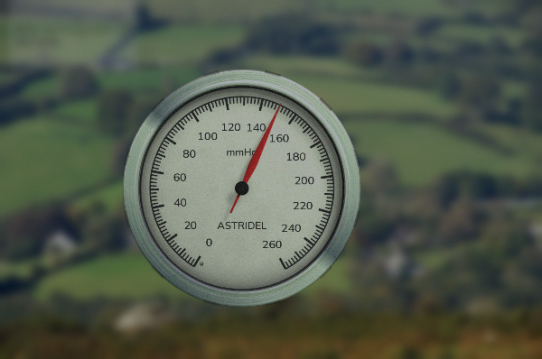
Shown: 150 mmHg
